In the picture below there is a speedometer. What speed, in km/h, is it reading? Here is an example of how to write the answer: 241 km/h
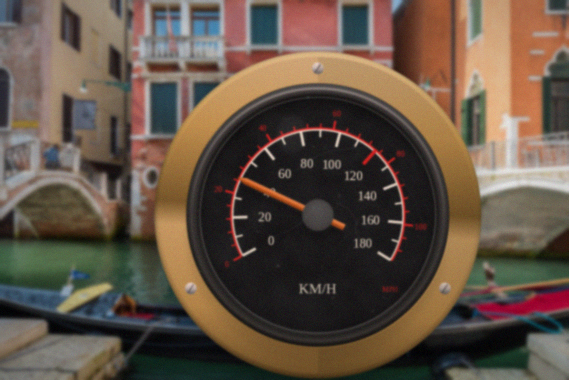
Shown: 40 km/h
